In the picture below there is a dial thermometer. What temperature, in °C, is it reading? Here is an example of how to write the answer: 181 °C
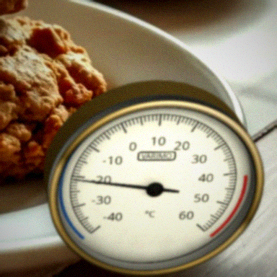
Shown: -20 °C
